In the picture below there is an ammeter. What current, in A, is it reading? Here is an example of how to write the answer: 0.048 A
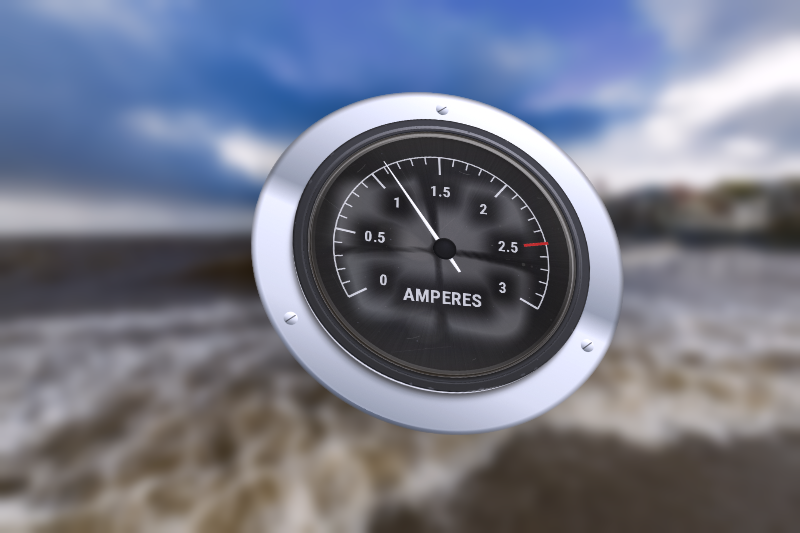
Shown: 1.1 A
